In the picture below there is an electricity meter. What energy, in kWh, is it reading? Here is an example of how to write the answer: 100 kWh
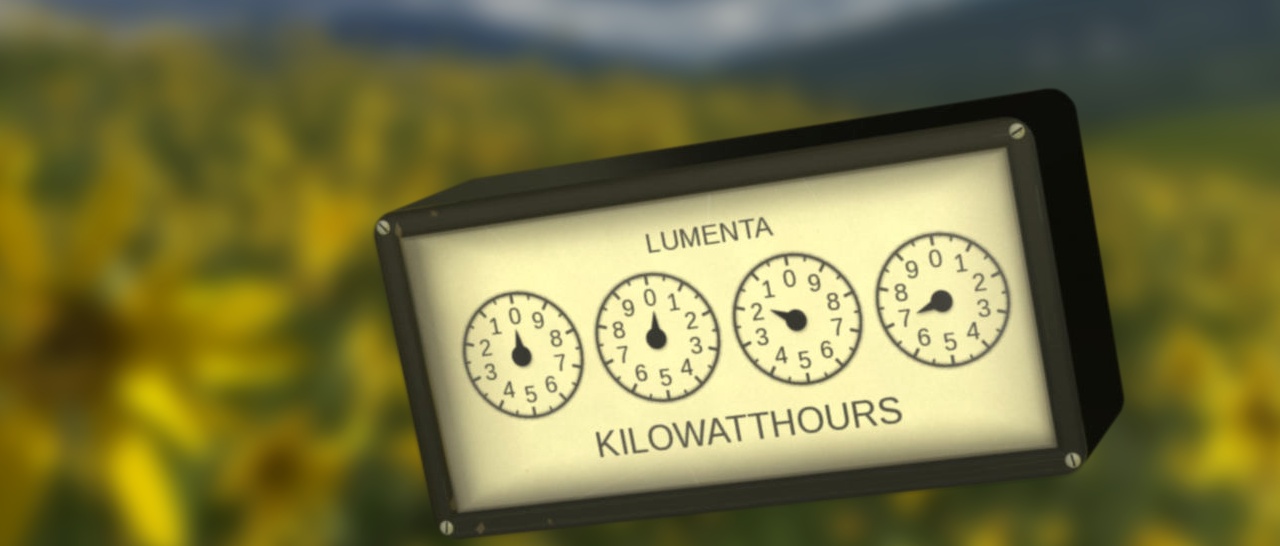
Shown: 17 kWh
